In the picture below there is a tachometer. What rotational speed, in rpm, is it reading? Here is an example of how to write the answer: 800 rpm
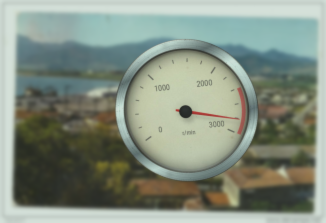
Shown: 2800 rpm
